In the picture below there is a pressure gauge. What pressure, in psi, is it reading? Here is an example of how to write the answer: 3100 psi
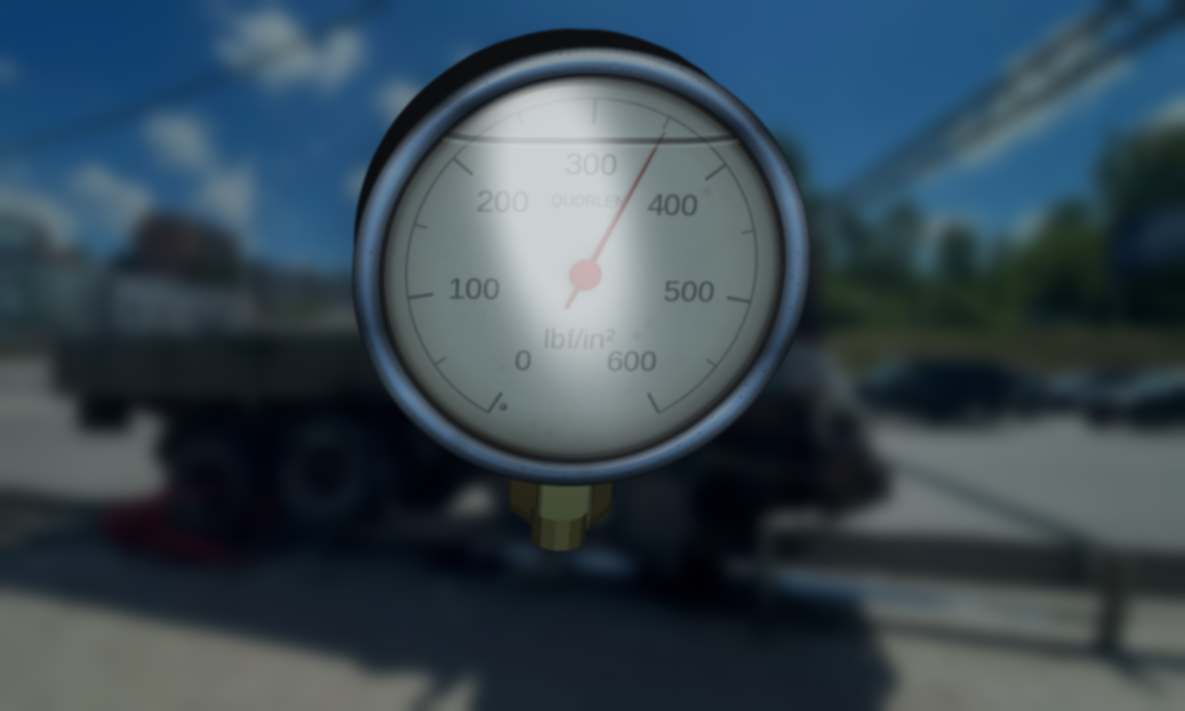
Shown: 350 psi
